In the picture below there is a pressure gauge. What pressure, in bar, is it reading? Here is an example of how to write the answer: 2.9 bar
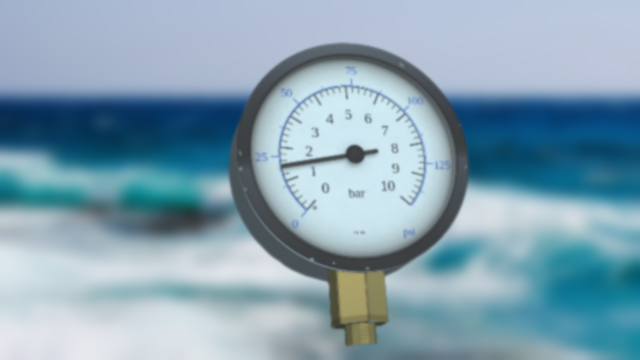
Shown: 1.4 bar
